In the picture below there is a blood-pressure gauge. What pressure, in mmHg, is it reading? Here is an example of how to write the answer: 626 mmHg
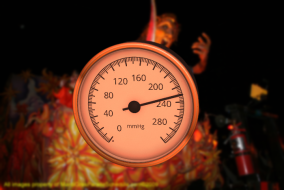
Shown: 230 mmHg
